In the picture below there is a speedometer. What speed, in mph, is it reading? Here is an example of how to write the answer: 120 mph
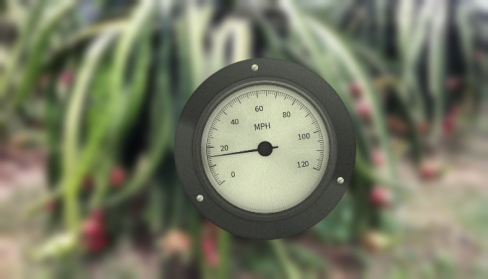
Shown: 15 mph
